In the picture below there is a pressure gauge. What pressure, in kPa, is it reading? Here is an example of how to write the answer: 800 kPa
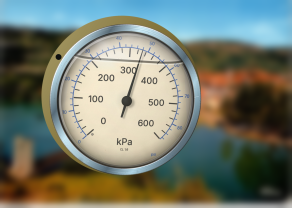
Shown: 330 kPa
